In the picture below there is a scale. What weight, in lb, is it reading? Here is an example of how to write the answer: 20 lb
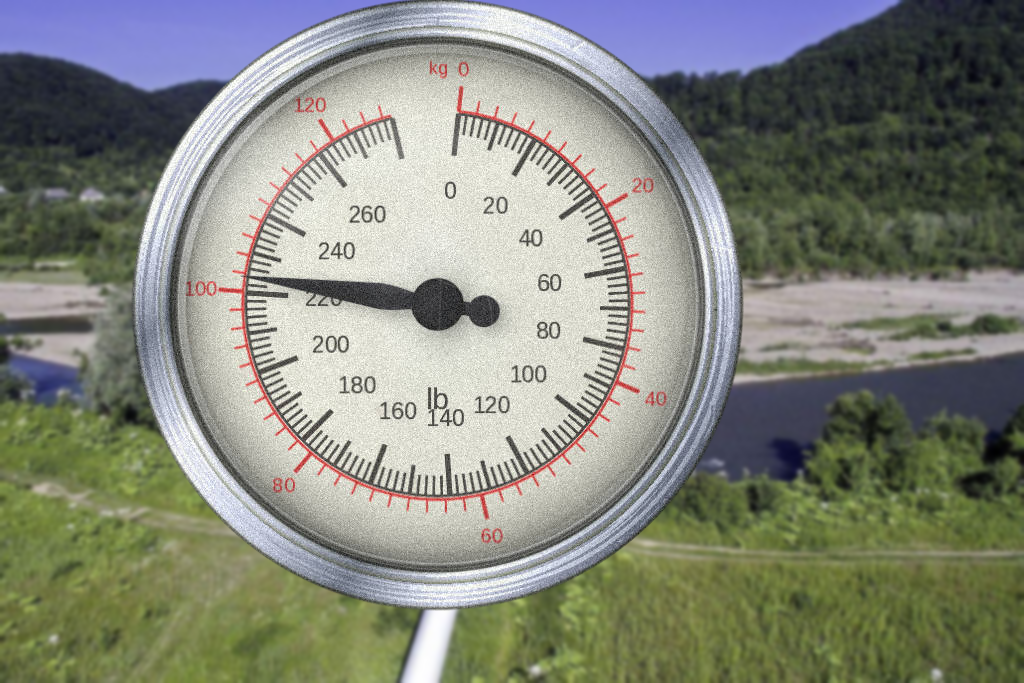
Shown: 224 lb
